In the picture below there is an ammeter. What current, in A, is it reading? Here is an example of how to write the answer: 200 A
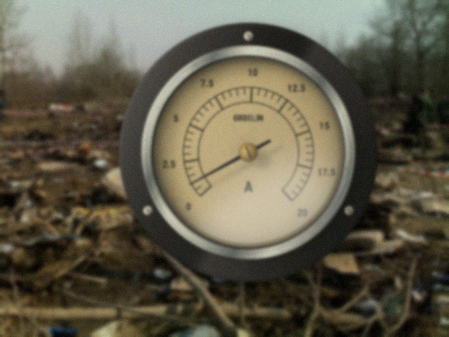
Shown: 1 A
